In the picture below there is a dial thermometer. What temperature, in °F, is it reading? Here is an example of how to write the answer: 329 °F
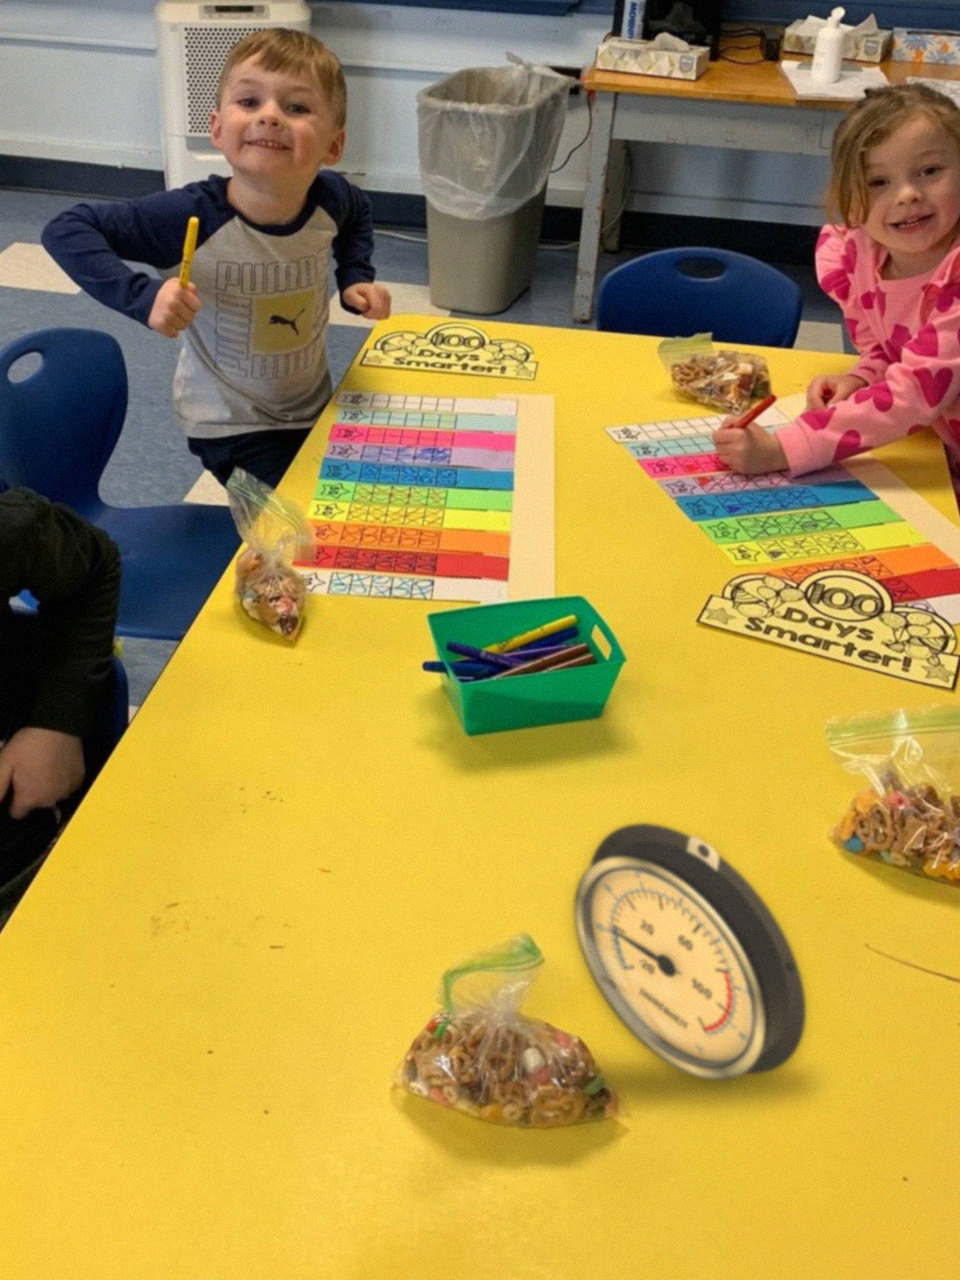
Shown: 0 °F
